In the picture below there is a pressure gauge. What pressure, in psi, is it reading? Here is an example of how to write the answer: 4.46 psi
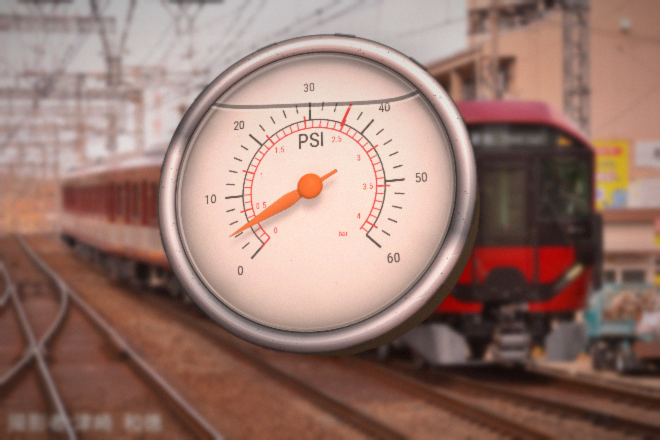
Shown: 4 psi
